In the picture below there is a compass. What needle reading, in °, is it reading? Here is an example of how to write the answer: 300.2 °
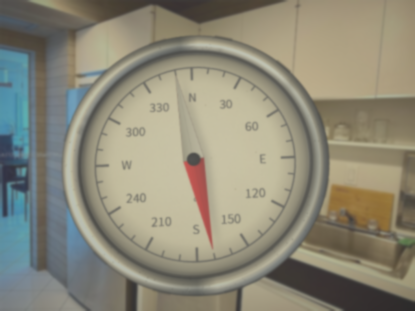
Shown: 170 °
